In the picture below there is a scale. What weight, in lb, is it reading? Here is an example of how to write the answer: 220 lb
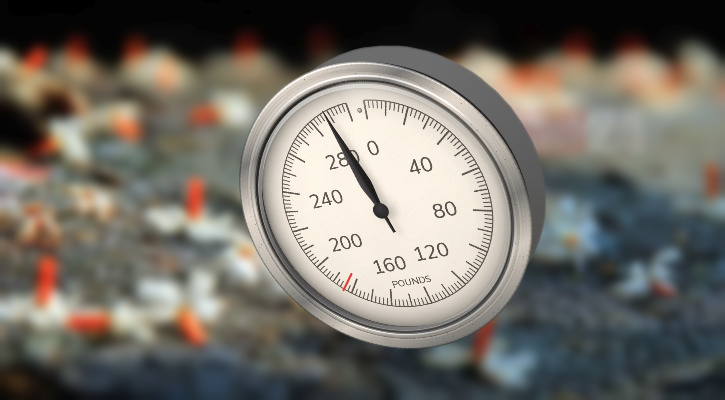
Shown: 290 lb
